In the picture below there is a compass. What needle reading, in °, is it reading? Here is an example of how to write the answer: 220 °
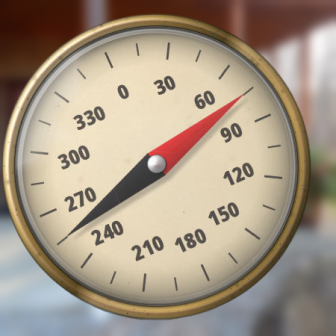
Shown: 75 °
